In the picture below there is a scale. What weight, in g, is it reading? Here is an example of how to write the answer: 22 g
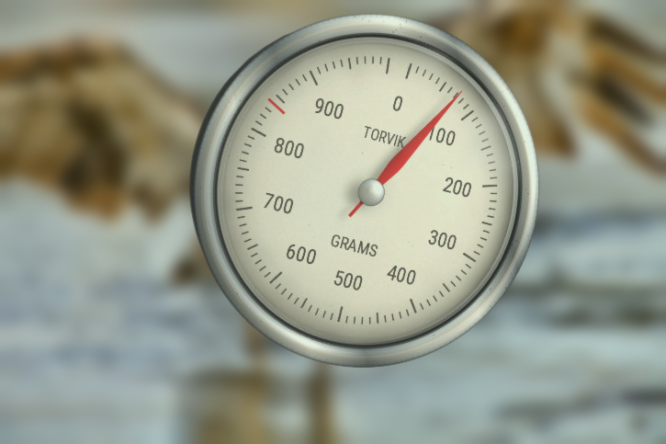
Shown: 70 g
